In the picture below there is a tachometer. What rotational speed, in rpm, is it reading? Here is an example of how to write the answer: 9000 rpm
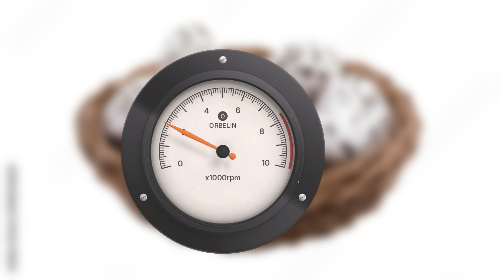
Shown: 2000 rpm
